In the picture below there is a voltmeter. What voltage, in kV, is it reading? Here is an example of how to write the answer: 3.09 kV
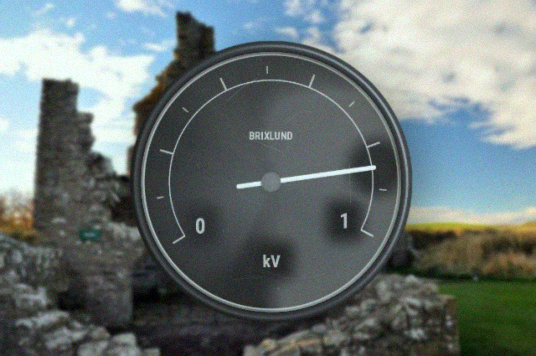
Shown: 0.85 kV
